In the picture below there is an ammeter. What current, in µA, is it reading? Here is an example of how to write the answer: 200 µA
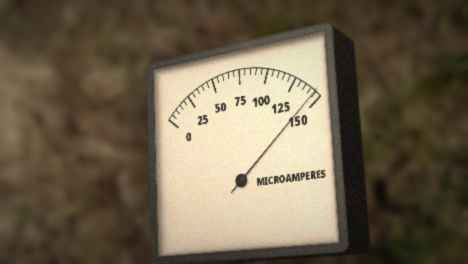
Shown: 145 µA
